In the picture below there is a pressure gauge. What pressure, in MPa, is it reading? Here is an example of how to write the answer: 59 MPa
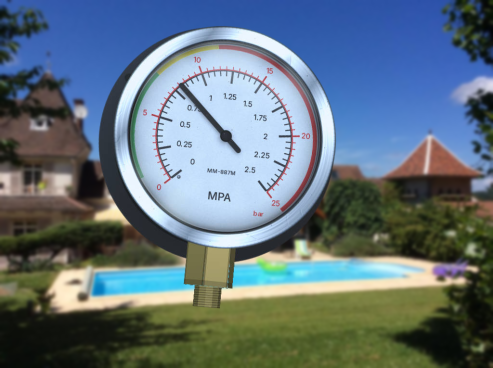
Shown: 0.8 MPa
